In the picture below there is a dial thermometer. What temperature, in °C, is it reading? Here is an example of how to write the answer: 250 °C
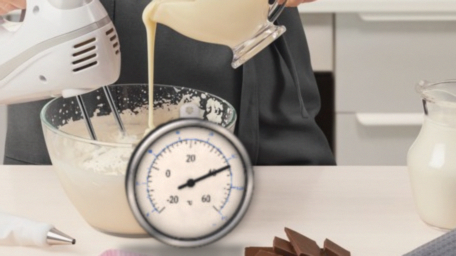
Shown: 40 °C
